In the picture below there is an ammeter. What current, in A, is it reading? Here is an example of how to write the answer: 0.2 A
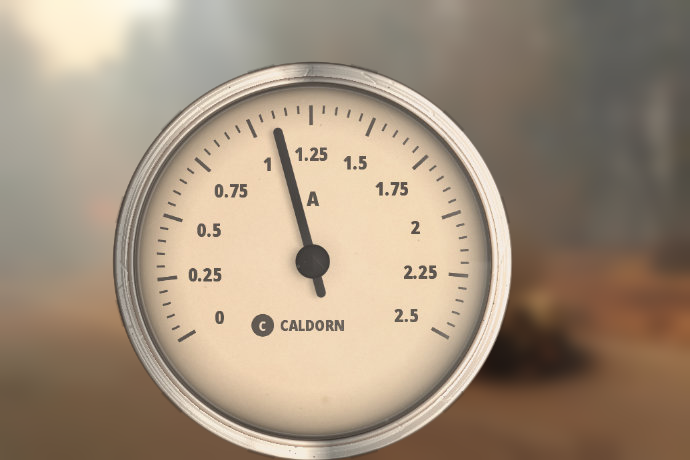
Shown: 1.1 A
